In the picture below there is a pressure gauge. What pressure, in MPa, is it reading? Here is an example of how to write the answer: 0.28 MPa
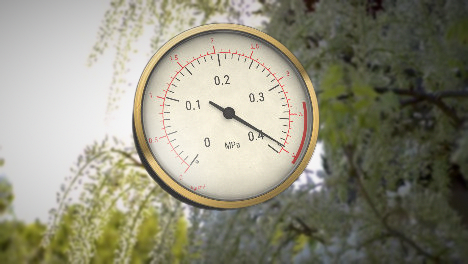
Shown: 0.39 MPa
